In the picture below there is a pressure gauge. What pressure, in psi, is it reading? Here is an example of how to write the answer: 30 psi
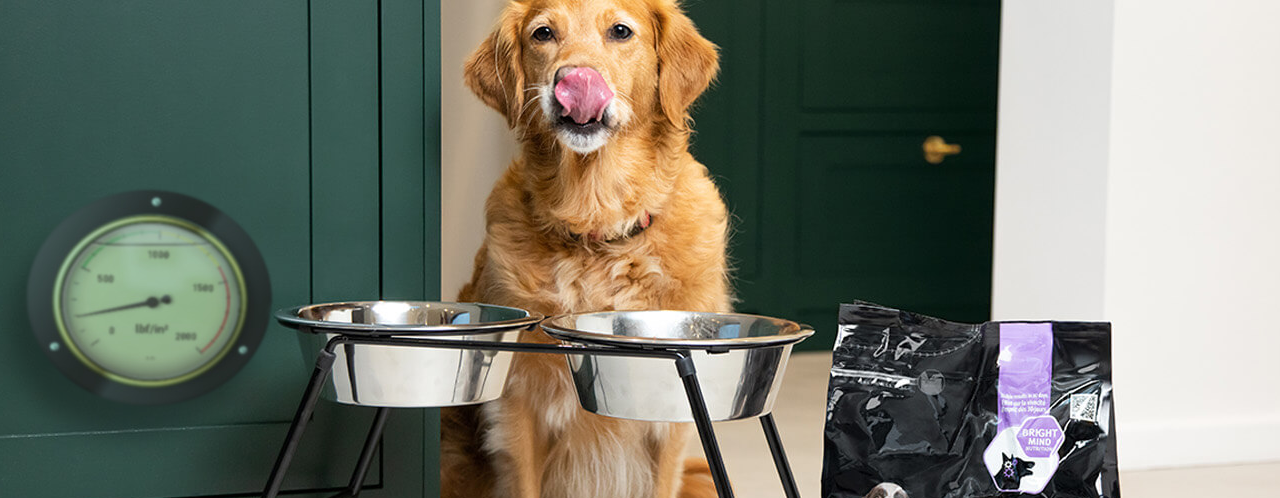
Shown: 200 psi
